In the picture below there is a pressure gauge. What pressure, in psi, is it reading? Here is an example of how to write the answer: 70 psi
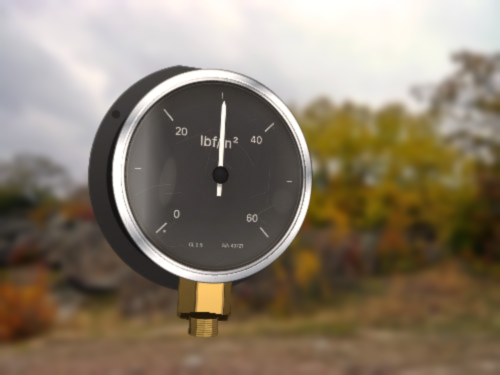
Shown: 30 psi
